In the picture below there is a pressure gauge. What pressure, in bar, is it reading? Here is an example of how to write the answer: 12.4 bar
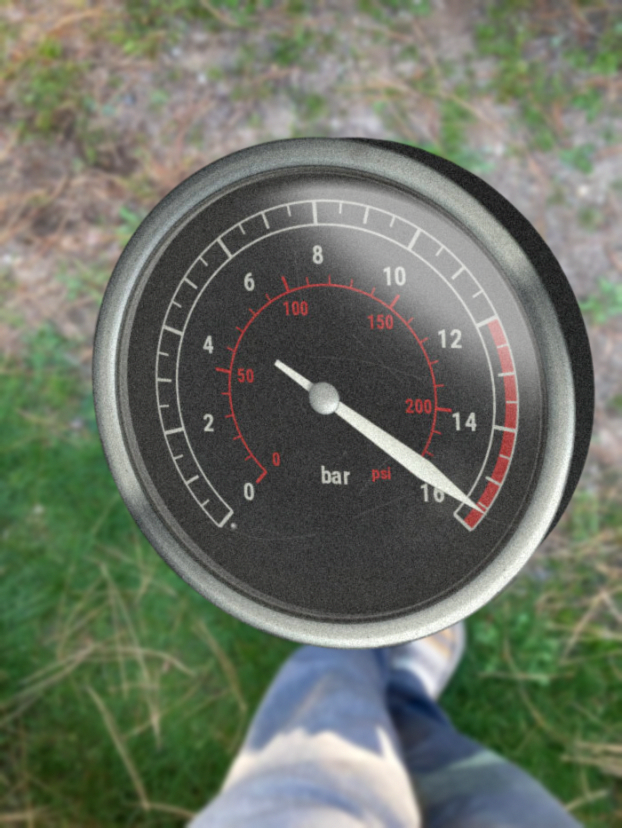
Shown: 15.5 bar
